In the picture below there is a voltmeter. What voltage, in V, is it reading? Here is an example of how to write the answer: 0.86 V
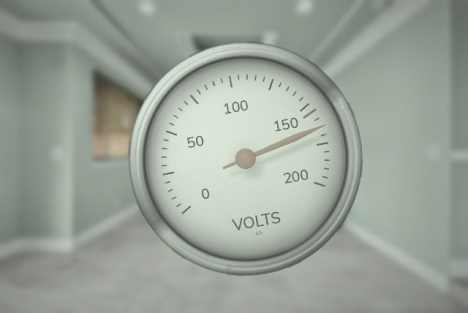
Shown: 165 V
